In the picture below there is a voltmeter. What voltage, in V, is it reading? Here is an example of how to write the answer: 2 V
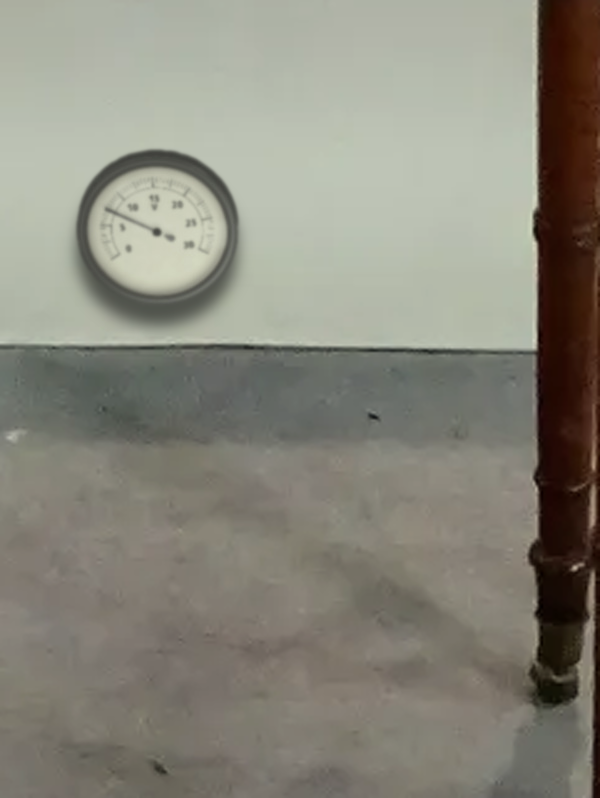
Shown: 7.5 V
